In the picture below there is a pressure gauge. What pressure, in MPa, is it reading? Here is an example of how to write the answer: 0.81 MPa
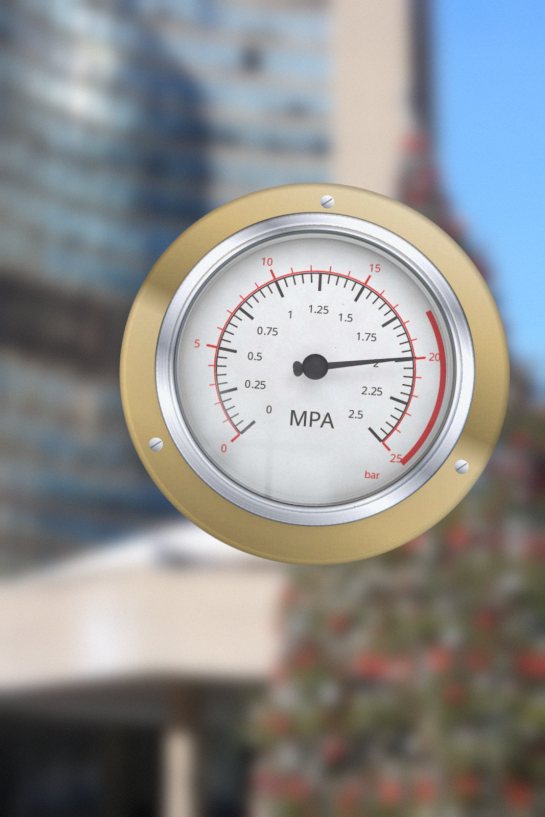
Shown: 2 MPa
